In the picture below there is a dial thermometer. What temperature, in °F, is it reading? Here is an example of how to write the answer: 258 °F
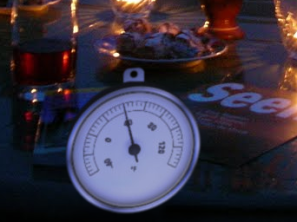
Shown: 40 °F
